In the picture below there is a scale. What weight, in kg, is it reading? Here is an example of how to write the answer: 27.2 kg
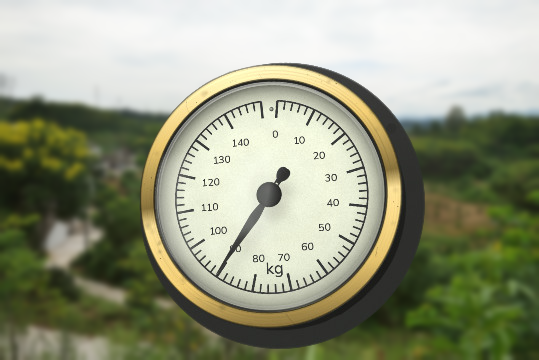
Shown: 90 kg
